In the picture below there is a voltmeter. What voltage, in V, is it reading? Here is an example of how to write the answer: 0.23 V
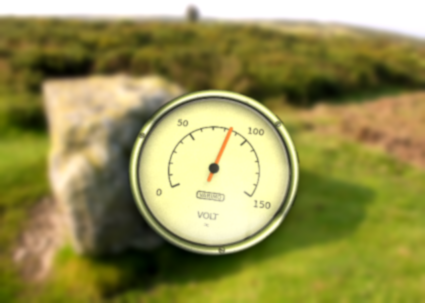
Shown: 85 V
